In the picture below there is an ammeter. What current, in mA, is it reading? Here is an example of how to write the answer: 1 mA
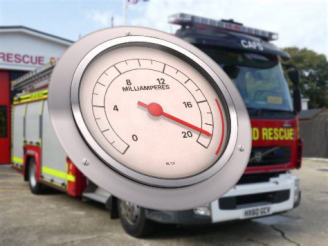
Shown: 19 mA
